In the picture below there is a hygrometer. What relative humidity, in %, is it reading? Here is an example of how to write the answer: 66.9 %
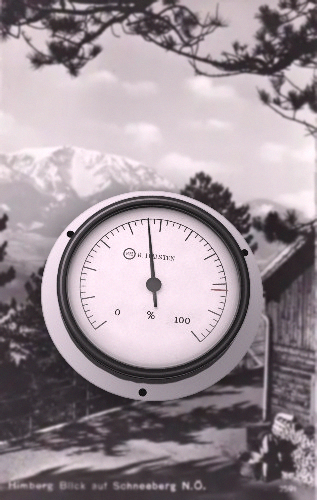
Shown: 46 %
